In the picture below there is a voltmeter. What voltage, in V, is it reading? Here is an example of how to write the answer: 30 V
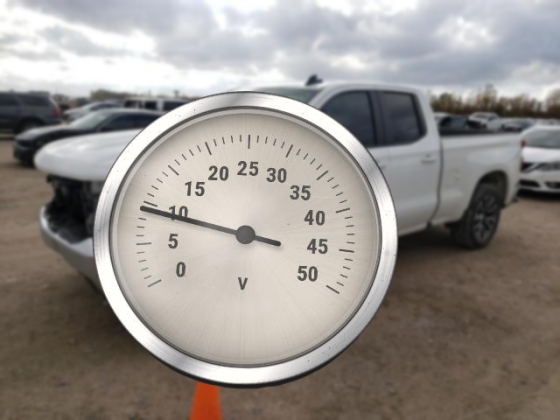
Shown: 9 V
